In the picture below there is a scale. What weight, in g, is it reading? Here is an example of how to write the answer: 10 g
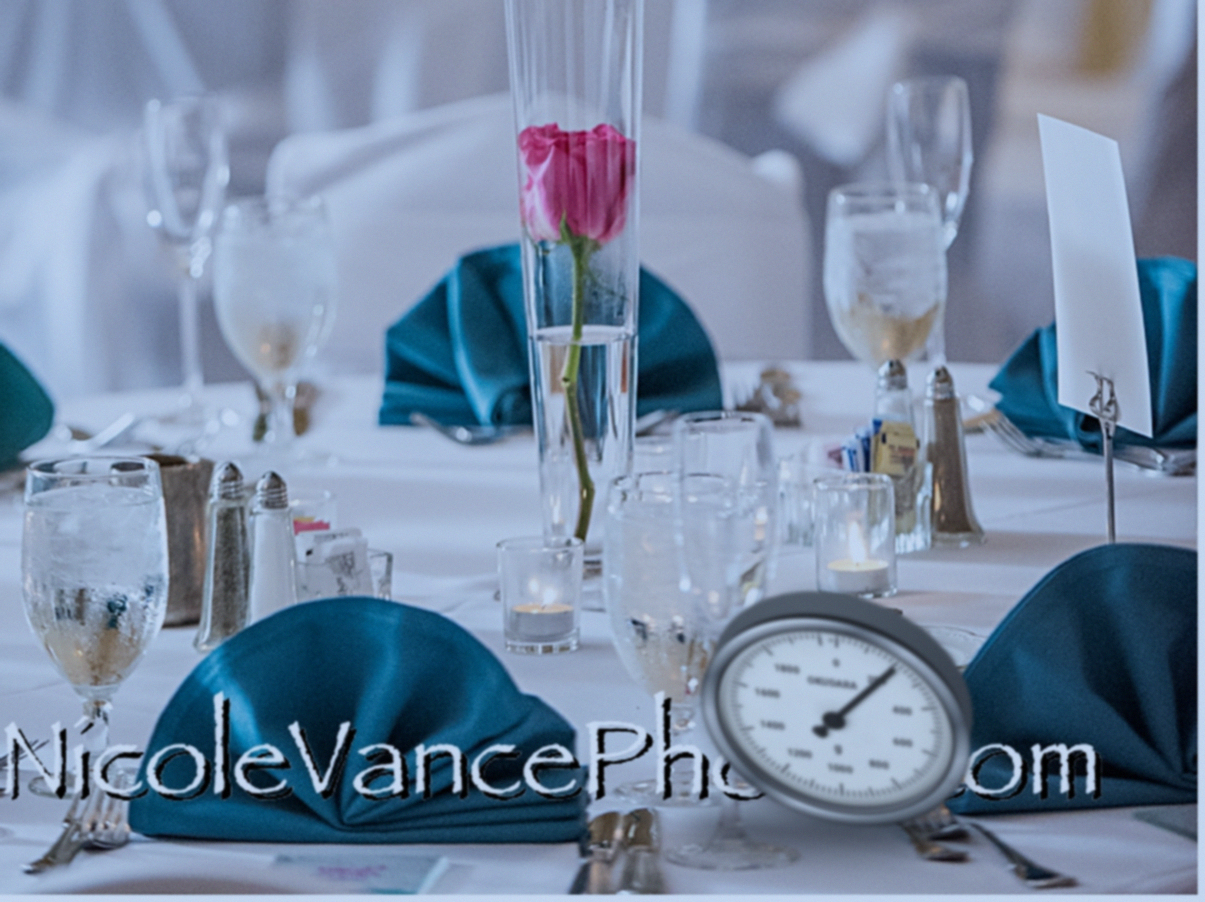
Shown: 200 g
